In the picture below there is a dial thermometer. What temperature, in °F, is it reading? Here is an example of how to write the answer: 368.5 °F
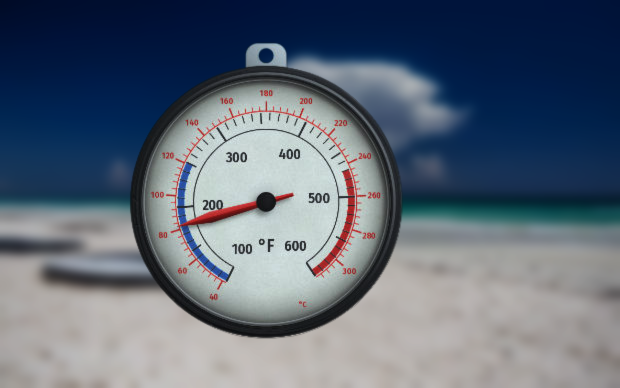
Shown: 180 °F
